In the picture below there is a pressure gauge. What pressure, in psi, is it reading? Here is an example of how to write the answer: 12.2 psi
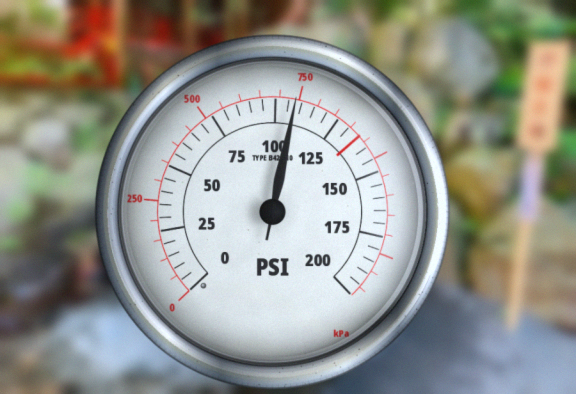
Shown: 107.5 psi
